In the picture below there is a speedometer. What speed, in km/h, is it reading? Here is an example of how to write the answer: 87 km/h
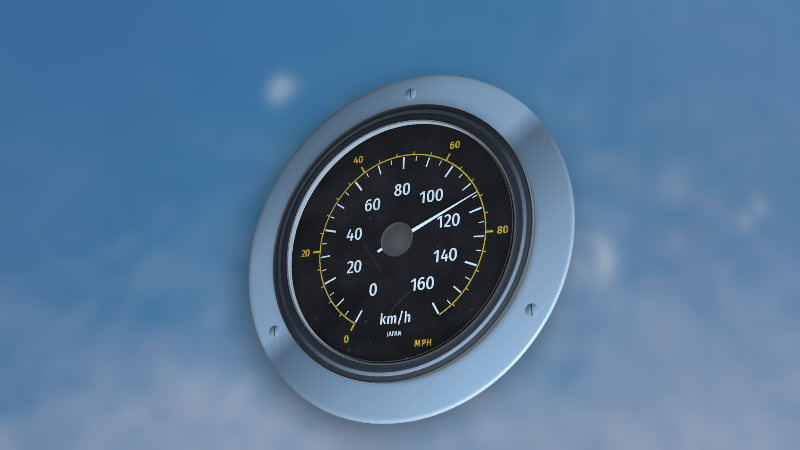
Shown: 115 km/h
